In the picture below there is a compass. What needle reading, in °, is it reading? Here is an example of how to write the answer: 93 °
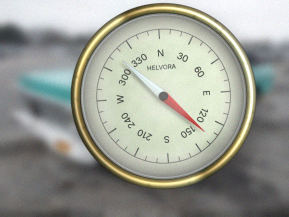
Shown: 135 °
